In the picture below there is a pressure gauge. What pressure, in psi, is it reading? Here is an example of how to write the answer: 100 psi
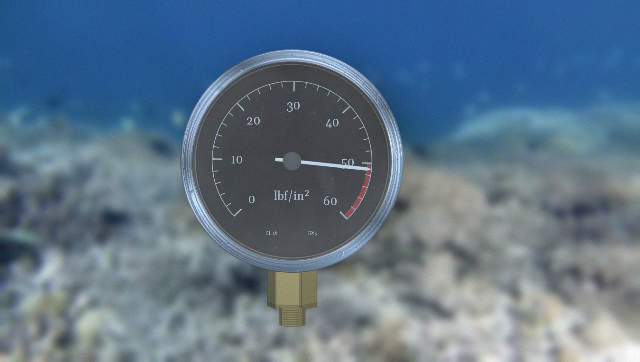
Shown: 51 psi
